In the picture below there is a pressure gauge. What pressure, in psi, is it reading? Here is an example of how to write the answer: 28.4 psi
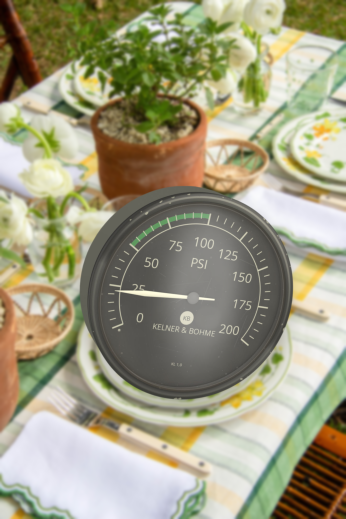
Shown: 22.5 psi
